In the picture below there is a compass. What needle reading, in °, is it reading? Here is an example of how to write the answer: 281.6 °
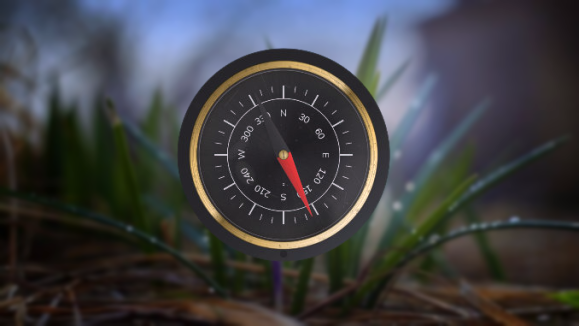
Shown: 155 °
